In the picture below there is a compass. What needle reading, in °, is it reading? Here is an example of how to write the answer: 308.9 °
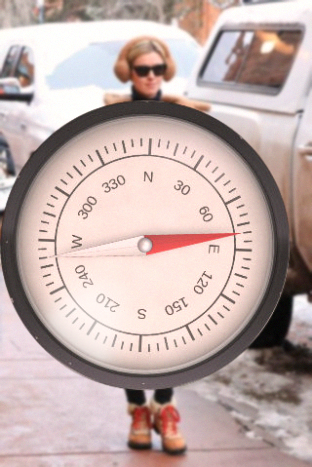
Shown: 80 °
